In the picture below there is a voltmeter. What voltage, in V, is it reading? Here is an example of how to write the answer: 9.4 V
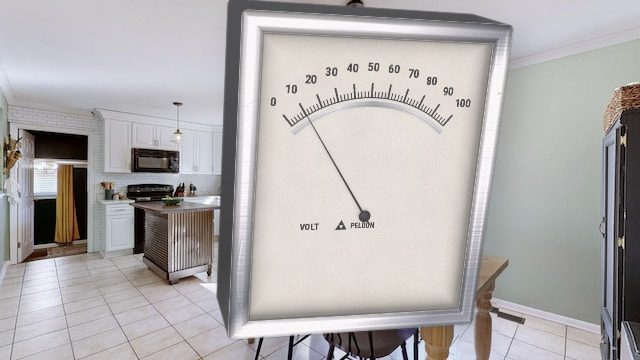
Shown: 10 V
